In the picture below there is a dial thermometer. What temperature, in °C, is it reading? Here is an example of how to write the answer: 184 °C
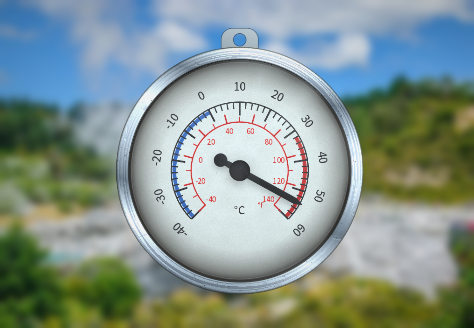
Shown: 54 °C
